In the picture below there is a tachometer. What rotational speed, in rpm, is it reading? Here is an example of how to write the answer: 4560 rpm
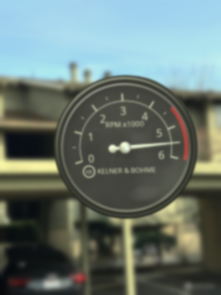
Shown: 5500 rpm
